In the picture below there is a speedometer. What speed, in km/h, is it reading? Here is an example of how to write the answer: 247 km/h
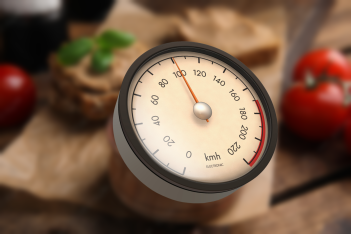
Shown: 100 km/h
